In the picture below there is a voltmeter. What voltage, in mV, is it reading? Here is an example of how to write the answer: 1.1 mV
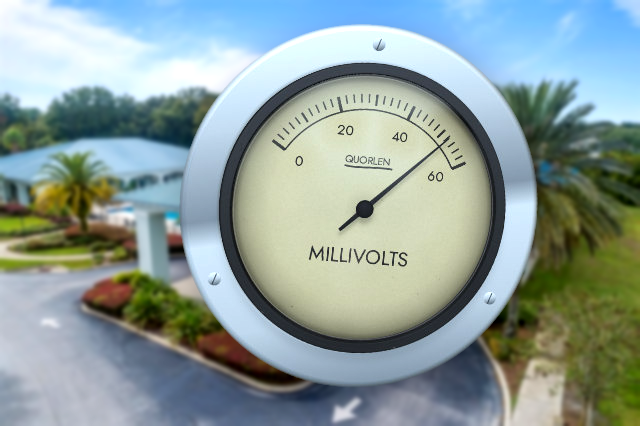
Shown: 52 mV
